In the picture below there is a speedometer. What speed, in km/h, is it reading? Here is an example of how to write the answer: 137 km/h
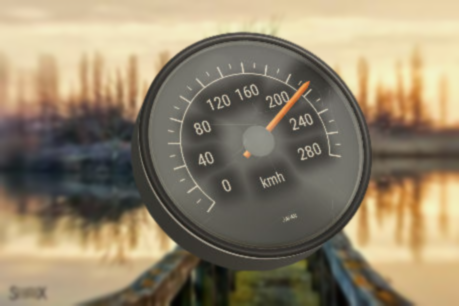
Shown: 215 km/h
